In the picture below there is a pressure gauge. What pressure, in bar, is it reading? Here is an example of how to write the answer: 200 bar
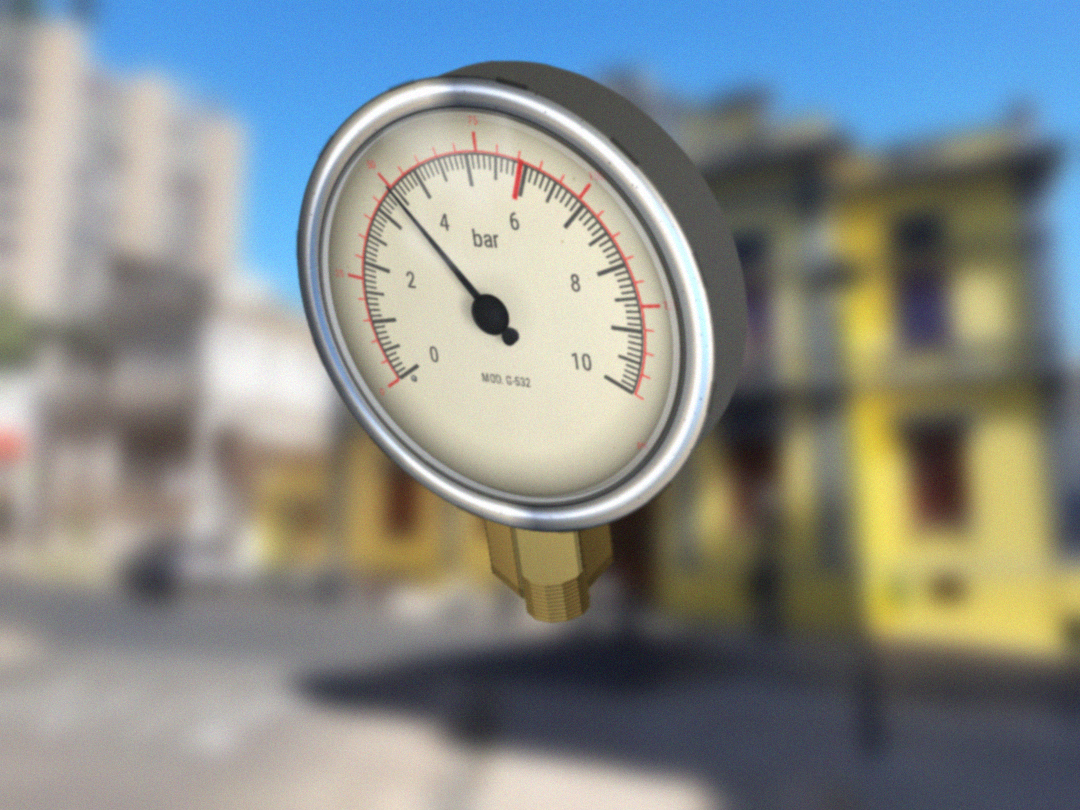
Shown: 3.5 bar
